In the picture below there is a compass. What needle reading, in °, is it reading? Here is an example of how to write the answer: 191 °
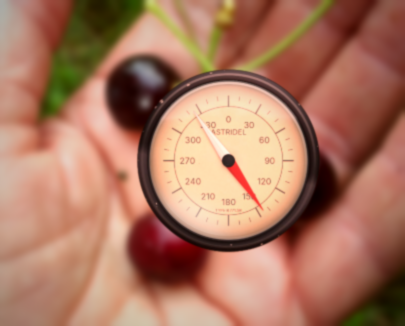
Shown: 145 °
